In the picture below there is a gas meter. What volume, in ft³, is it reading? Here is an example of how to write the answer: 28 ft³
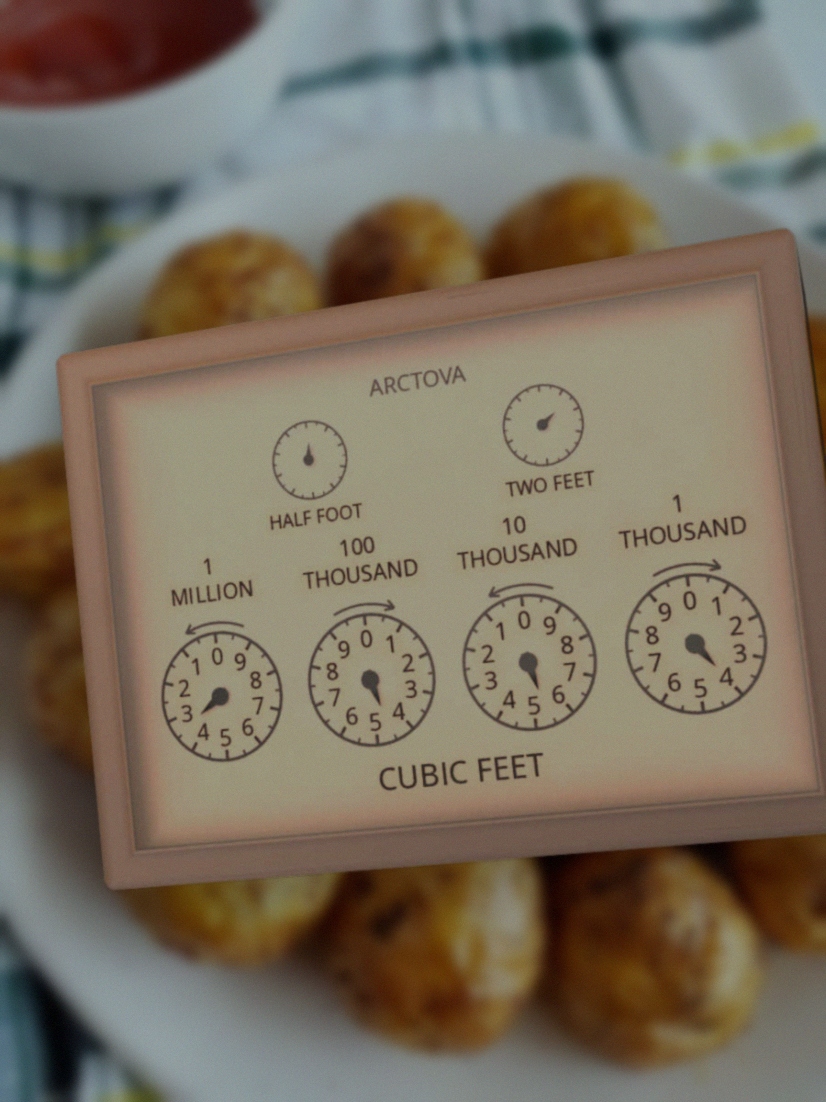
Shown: 345400 ft³
